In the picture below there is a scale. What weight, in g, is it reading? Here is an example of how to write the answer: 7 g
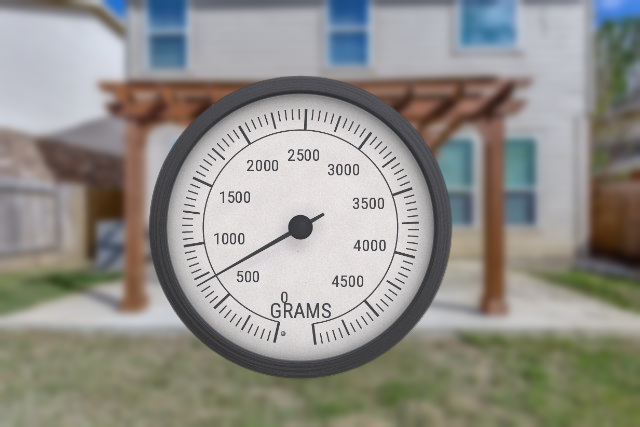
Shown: 700 g
